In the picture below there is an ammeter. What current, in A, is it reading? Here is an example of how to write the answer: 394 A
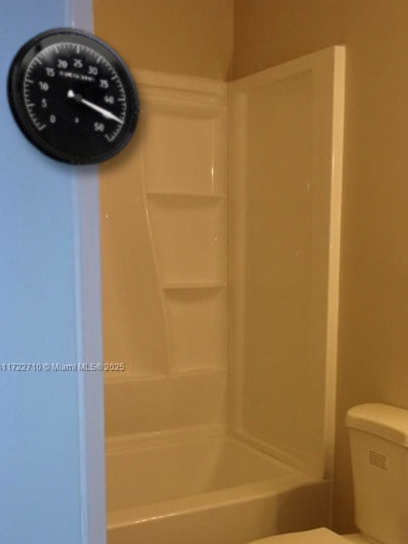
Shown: 45 A
